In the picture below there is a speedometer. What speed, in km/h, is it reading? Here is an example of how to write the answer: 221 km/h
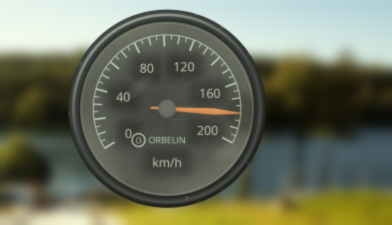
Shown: 180 km/h
